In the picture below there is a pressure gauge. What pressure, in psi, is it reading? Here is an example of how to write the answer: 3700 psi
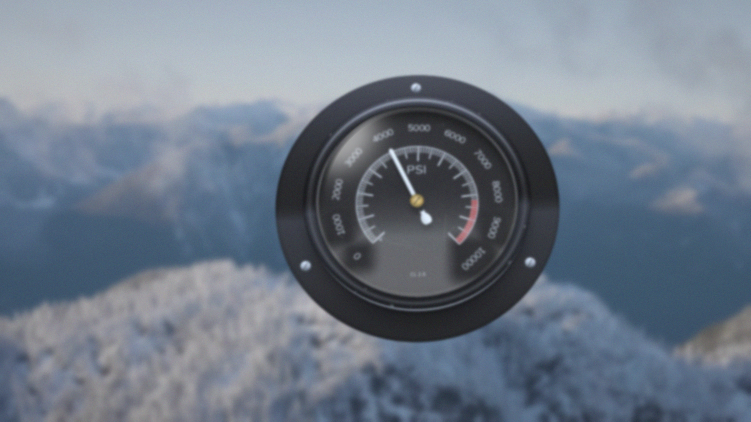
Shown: 4000 psi
